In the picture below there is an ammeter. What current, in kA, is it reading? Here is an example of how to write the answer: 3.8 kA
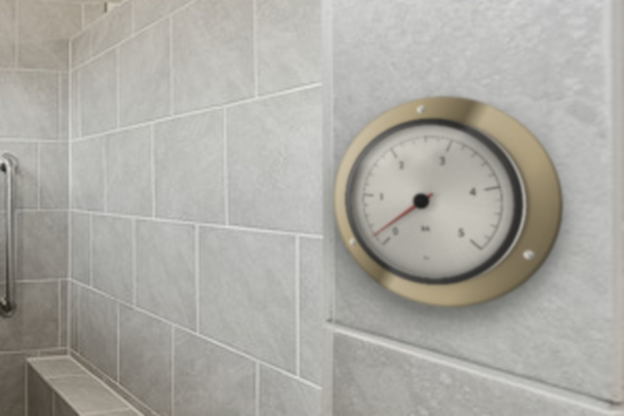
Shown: 0.2 kA
